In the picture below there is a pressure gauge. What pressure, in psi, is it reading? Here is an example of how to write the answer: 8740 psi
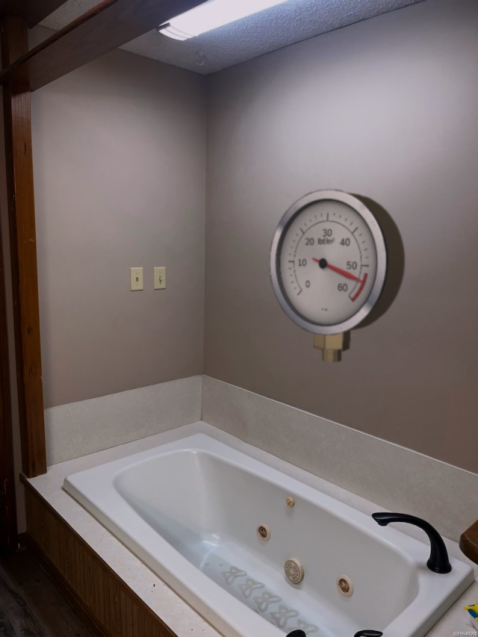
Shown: 54 psi
